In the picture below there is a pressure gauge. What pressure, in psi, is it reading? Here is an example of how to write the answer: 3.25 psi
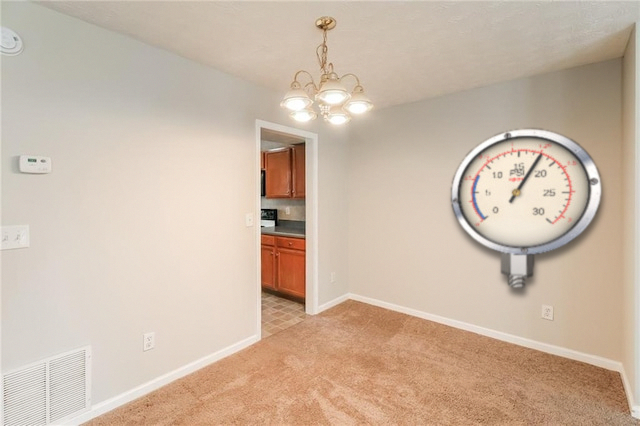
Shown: 18 psi
